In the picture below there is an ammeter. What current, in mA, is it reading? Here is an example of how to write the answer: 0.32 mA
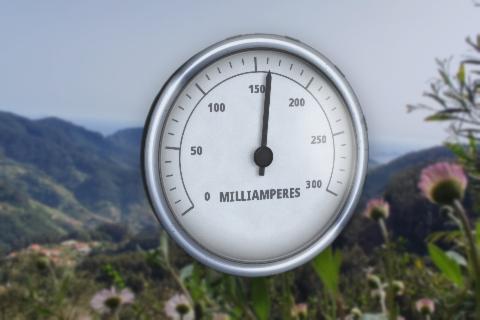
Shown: 160 mA
